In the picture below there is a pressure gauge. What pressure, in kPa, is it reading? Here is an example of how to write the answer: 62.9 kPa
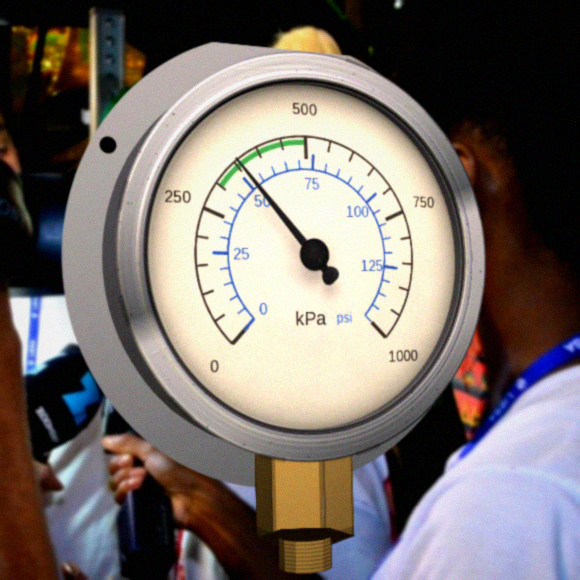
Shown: 350 kPa
